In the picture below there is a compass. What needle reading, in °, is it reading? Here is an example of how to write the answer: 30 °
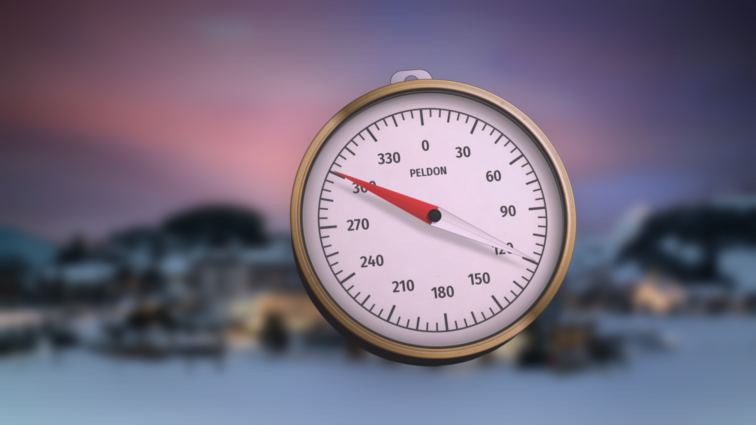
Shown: 300 °
